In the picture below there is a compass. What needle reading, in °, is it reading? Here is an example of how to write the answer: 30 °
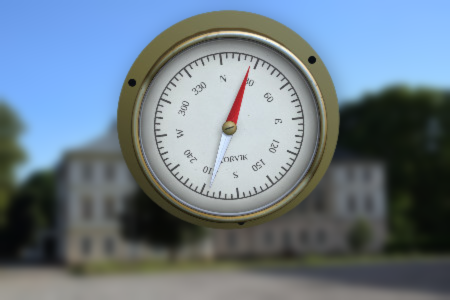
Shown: 25 °
